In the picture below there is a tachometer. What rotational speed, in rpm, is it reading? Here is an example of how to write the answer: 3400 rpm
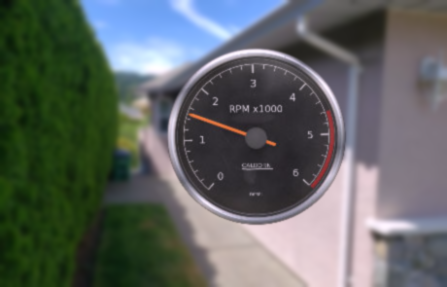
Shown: 1500 rpm
